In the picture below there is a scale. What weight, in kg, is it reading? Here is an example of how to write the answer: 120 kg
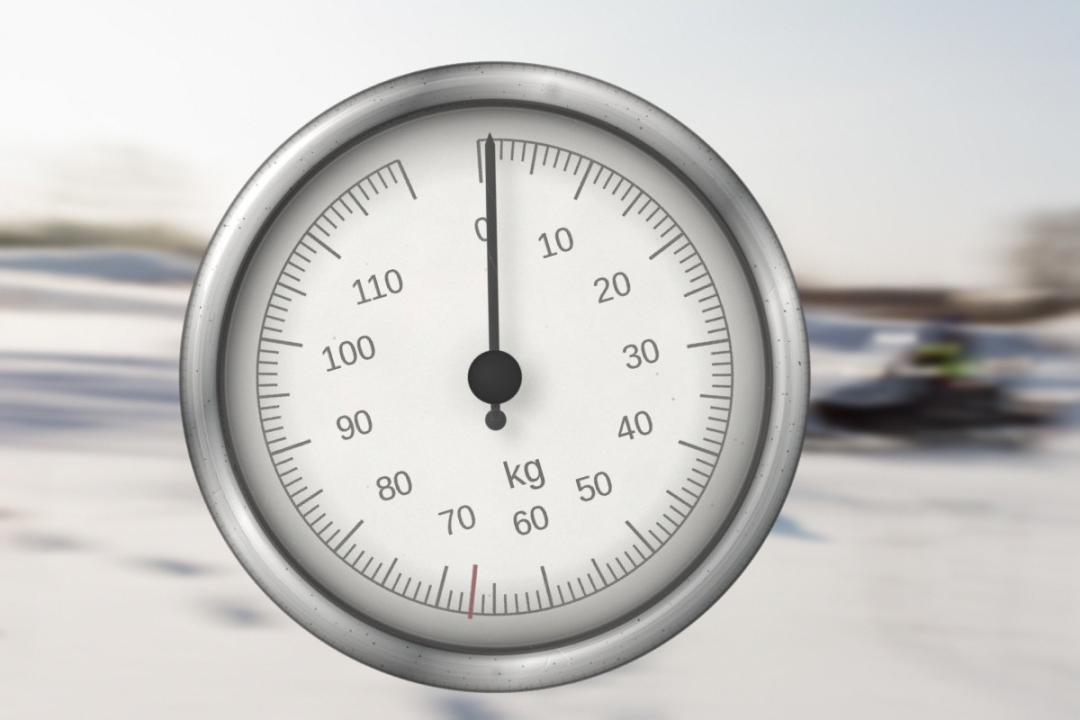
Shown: 1 kg
